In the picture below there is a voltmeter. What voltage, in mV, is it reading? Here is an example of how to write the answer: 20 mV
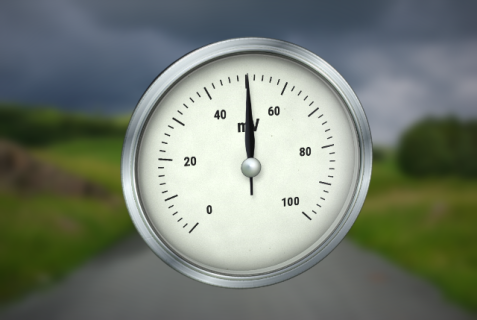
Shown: 50 mV
